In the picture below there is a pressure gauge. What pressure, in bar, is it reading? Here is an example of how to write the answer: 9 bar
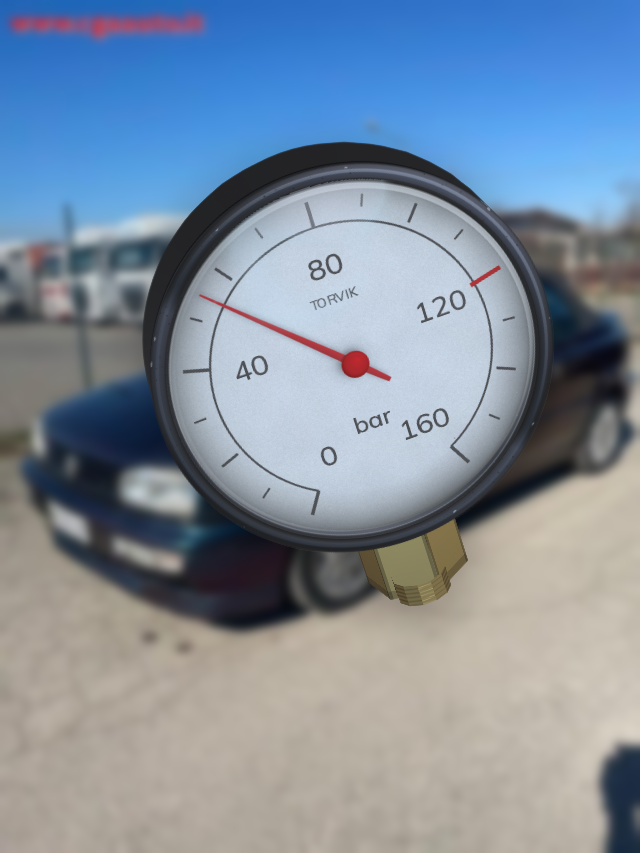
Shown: 55 bar
